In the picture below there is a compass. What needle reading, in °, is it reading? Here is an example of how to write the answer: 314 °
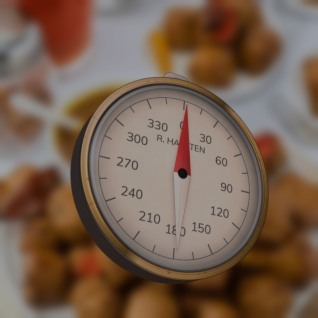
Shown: 0 °
